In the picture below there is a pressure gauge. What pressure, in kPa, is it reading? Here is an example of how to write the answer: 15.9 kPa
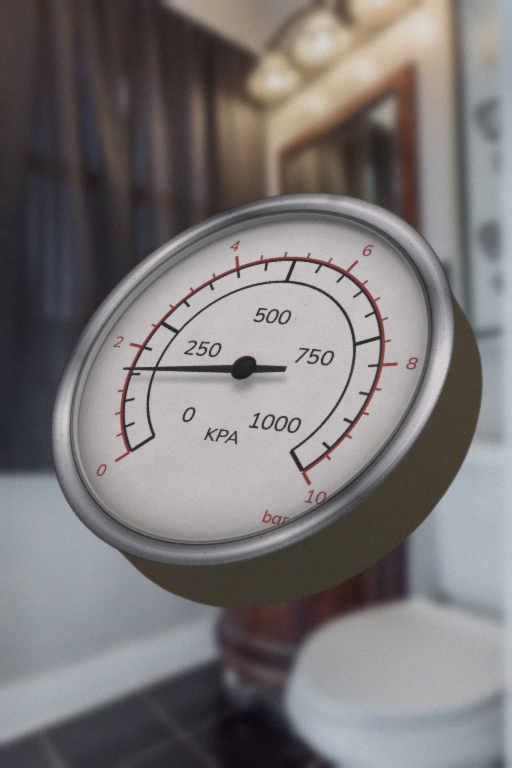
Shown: 150 kPa
